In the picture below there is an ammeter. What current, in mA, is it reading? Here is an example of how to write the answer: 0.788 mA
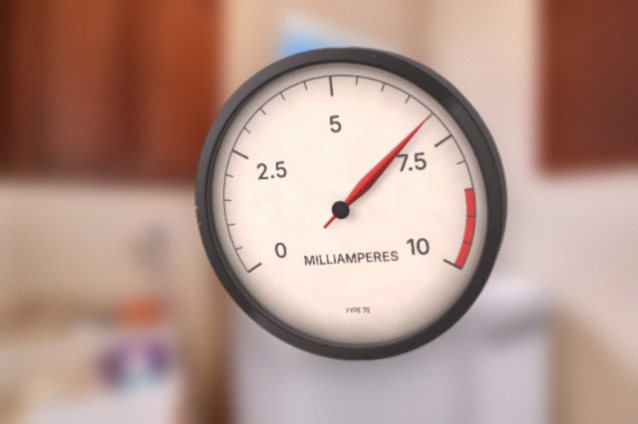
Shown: 7 mA
